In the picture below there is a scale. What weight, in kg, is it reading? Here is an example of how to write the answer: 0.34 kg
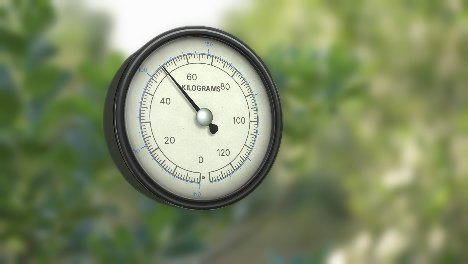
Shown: 50 kg
